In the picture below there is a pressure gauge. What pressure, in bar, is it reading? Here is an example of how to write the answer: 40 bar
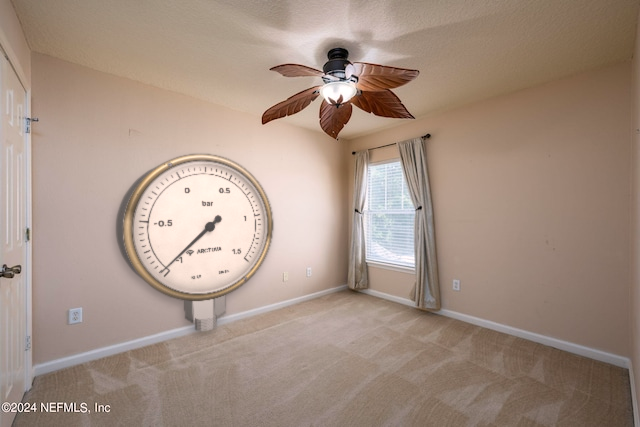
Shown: -0.95 bar
